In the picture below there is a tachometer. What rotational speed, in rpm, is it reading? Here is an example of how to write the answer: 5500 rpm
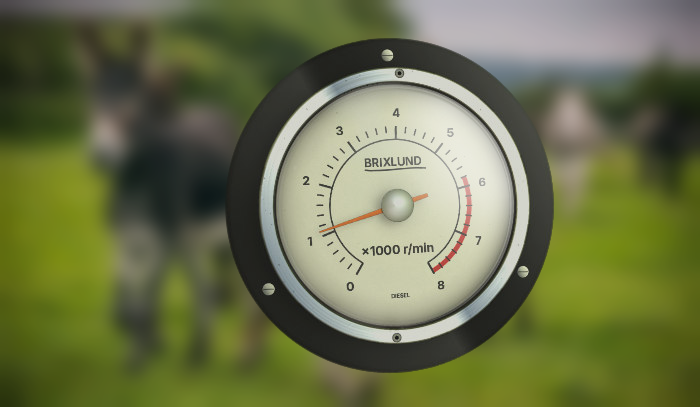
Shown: 1100 rpm
